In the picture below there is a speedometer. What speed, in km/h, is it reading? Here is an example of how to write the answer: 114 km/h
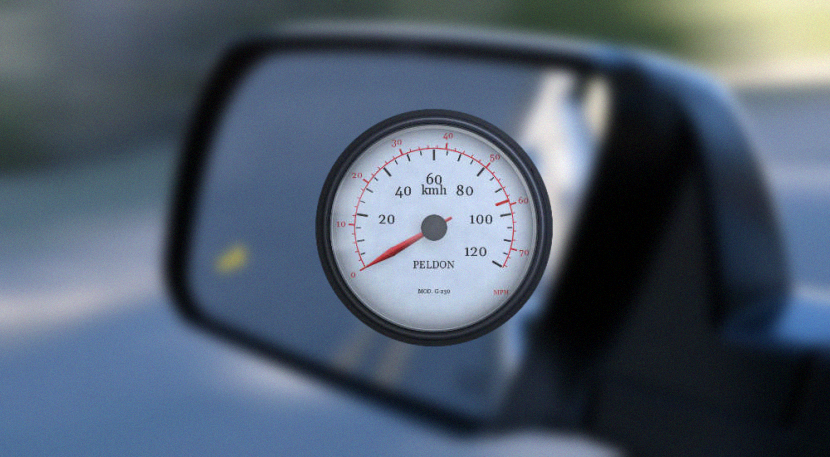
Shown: 0 km/h
